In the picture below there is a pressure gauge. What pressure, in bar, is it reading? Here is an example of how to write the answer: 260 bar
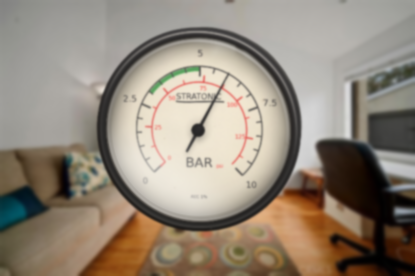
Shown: 6 bar
